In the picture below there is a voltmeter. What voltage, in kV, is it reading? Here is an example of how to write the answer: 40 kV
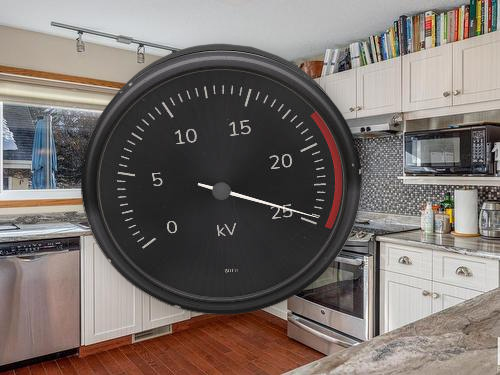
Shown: 24.5 kV
